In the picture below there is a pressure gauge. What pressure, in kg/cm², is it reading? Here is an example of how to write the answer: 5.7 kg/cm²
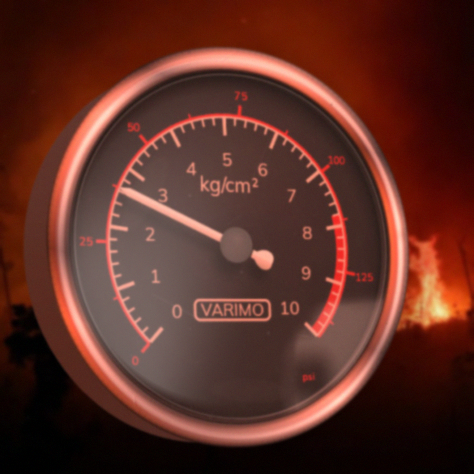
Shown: 2.6 kg/cm²
